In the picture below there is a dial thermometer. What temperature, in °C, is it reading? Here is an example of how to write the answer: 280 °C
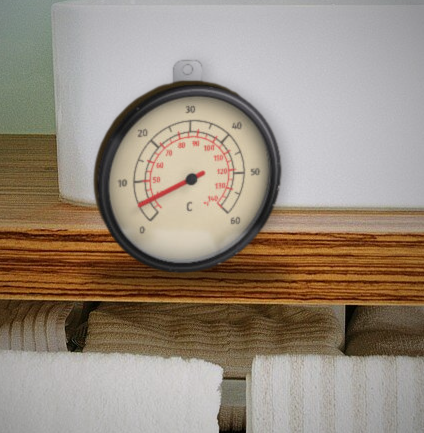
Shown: 5 °C
